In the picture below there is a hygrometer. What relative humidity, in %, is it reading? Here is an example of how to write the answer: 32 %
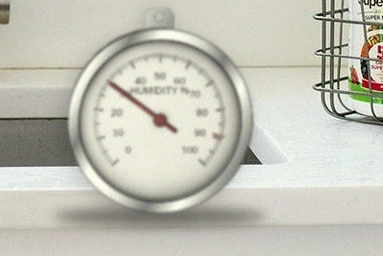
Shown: 30 %
